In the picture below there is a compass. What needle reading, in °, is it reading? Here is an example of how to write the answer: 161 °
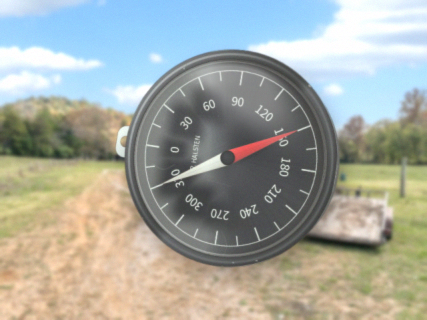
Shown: 150 °
